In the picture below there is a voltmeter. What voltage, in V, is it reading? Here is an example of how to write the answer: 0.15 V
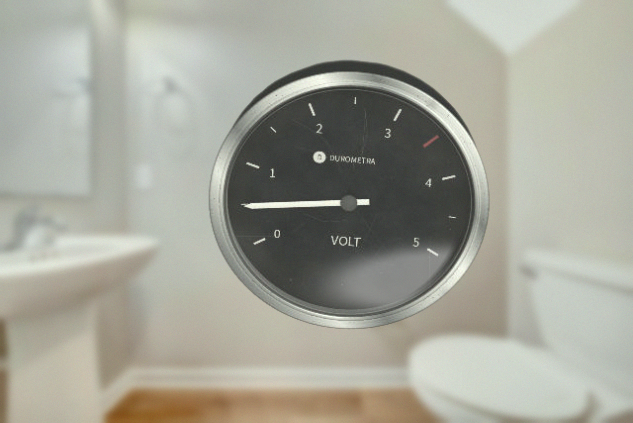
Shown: 0.5 V
